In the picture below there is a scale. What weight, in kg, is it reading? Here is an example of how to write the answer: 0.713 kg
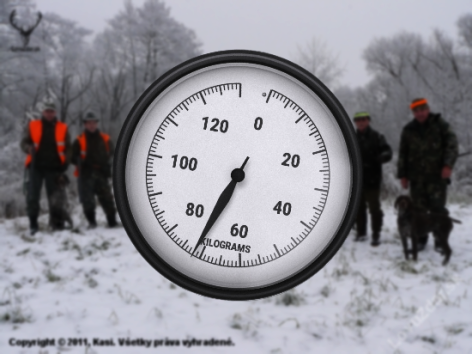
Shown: 72 kg
